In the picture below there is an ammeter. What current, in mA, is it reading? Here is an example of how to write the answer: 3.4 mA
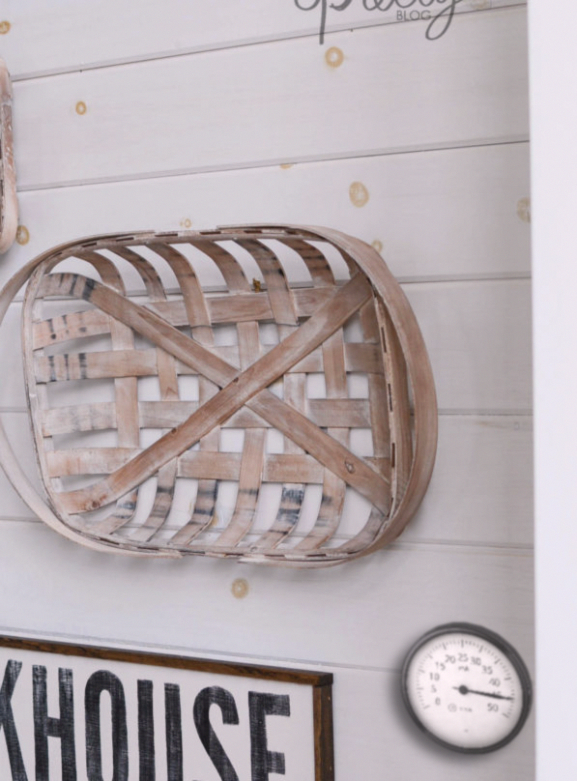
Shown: 45 mA
